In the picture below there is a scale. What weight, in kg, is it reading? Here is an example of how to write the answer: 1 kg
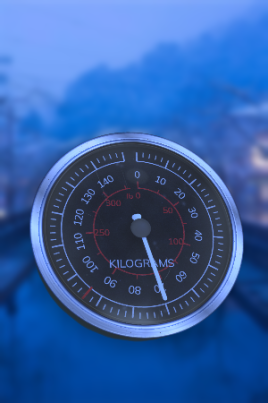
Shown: 70 kg
